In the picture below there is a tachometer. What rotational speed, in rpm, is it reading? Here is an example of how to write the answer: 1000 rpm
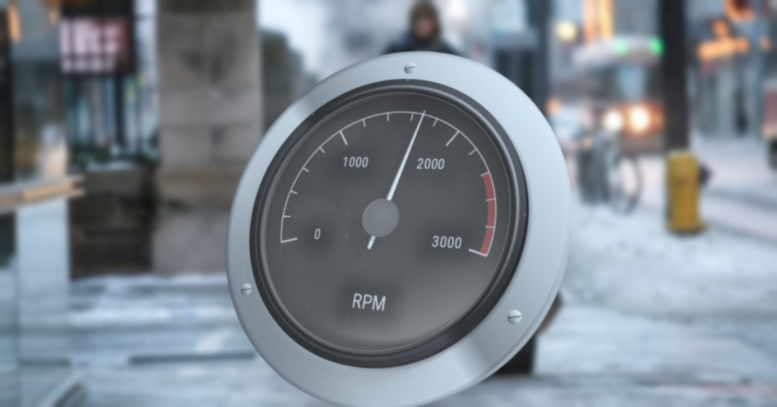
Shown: 1700 rpm
